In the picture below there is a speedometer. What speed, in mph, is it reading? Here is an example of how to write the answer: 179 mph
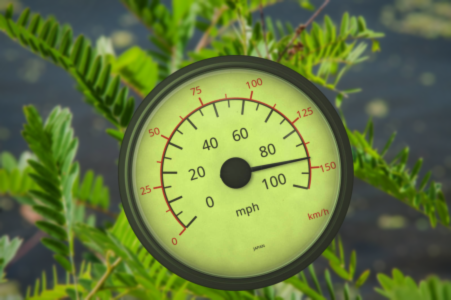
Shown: 90 mph
